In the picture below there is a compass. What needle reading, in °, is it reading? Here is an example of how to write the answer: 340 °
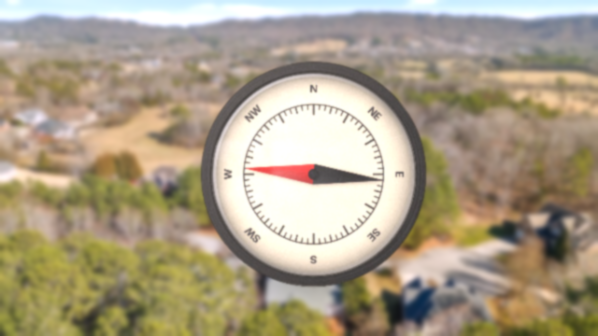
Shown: 275 °
